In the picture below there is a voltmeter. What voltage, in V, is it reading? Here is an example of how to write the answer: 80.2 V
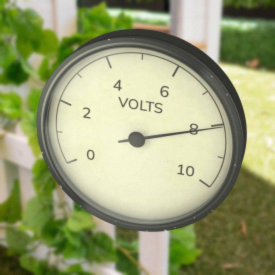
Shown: 8 V
